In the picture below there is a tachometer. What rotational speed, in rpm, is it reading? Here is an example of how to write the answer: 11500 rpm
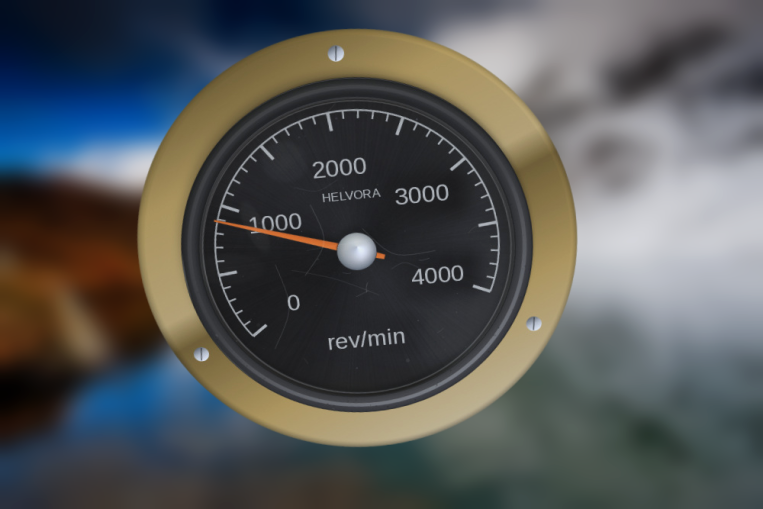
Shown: 900 rpm
